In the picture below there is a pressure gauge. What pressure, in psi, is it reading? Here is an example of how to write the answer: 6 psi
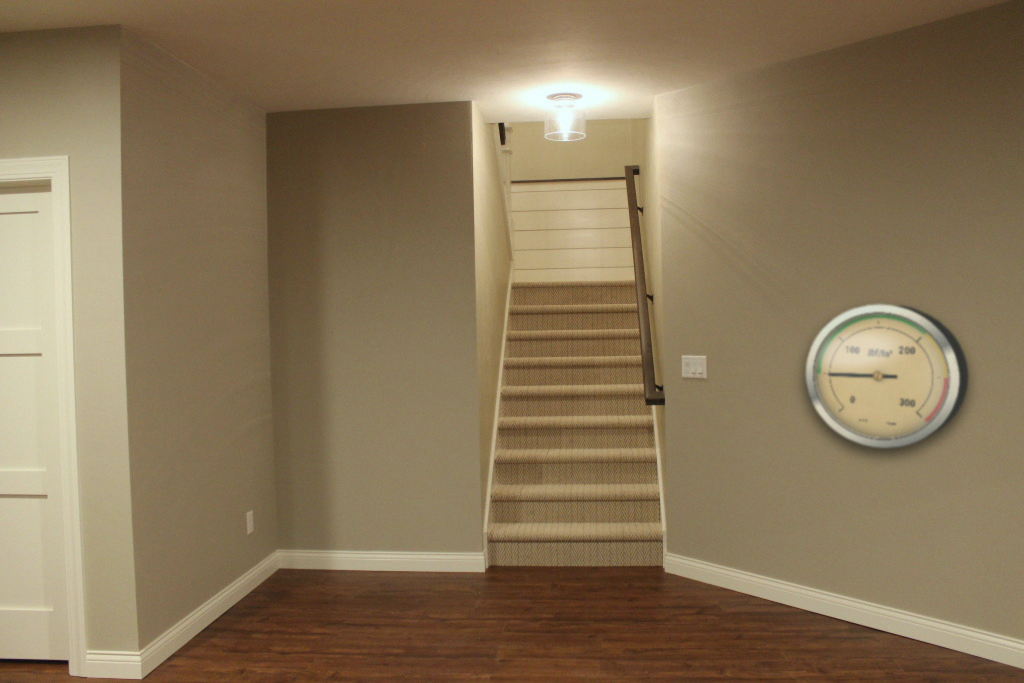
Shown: 50 psi
